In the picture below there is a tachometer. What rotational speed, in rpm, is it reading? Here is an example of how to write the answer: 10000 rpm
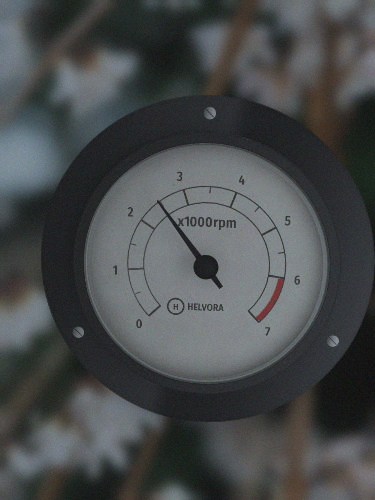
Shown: 2500 rpm
